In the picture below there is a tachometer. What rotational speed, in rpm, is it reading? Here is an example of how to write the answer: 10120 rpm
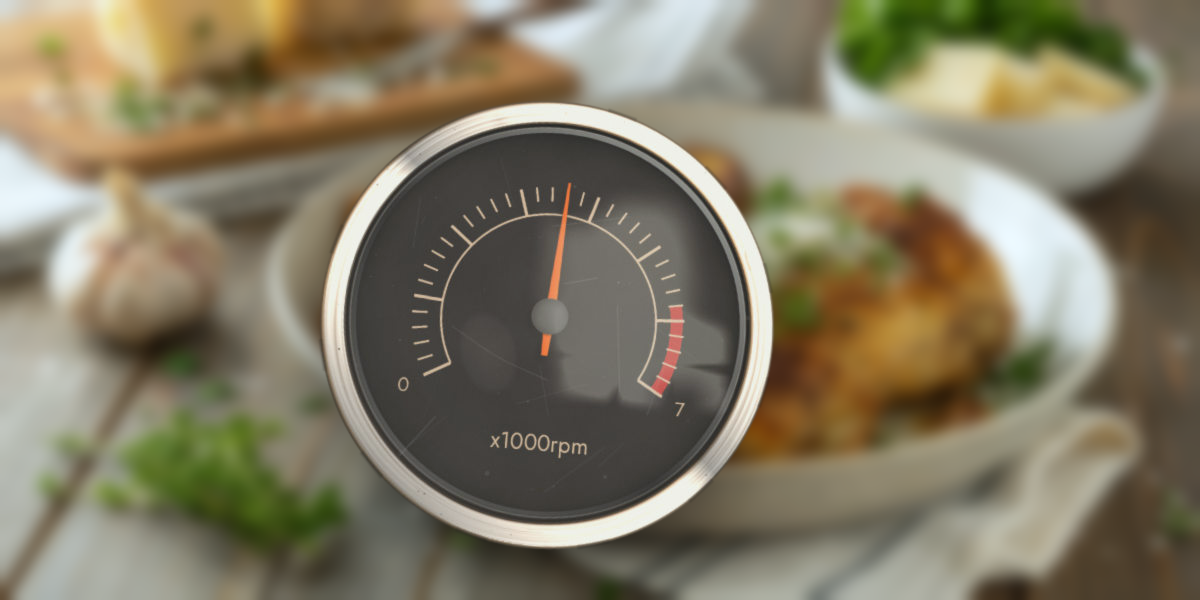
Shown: 3600 rpm
